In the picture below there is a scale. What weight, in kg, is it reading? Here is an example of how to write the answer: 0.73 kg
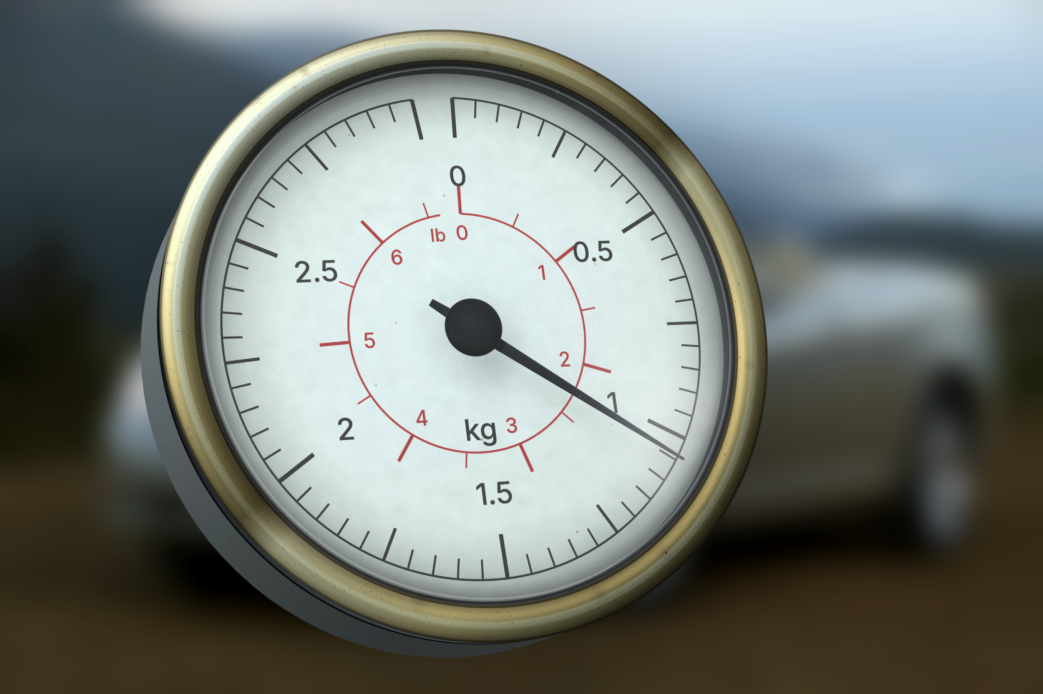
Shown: 1.05 kg
